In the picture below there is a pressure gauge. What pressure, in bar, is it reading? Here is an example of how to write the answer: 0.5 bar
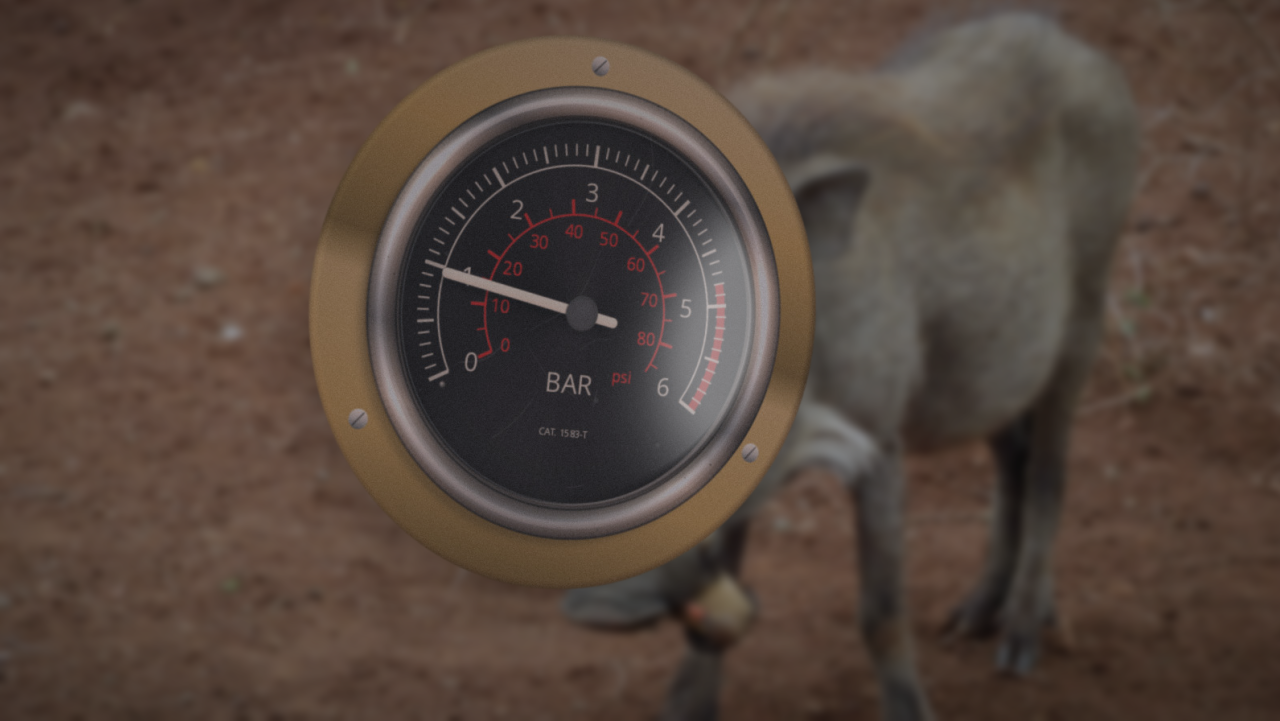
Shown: 0.95 bar
